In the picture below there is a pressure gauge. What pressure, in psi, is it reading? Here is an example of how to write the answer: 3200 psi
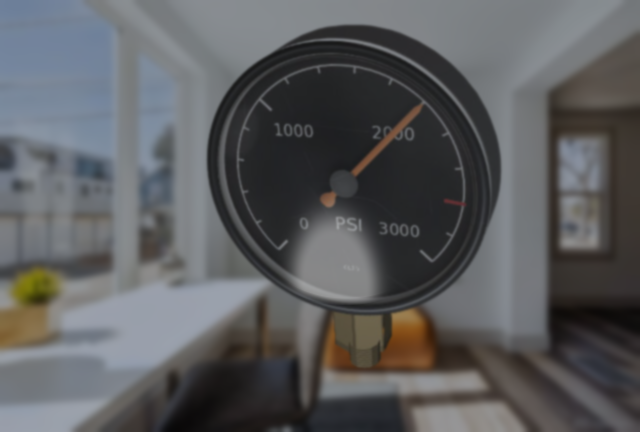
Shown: 2000 psi
